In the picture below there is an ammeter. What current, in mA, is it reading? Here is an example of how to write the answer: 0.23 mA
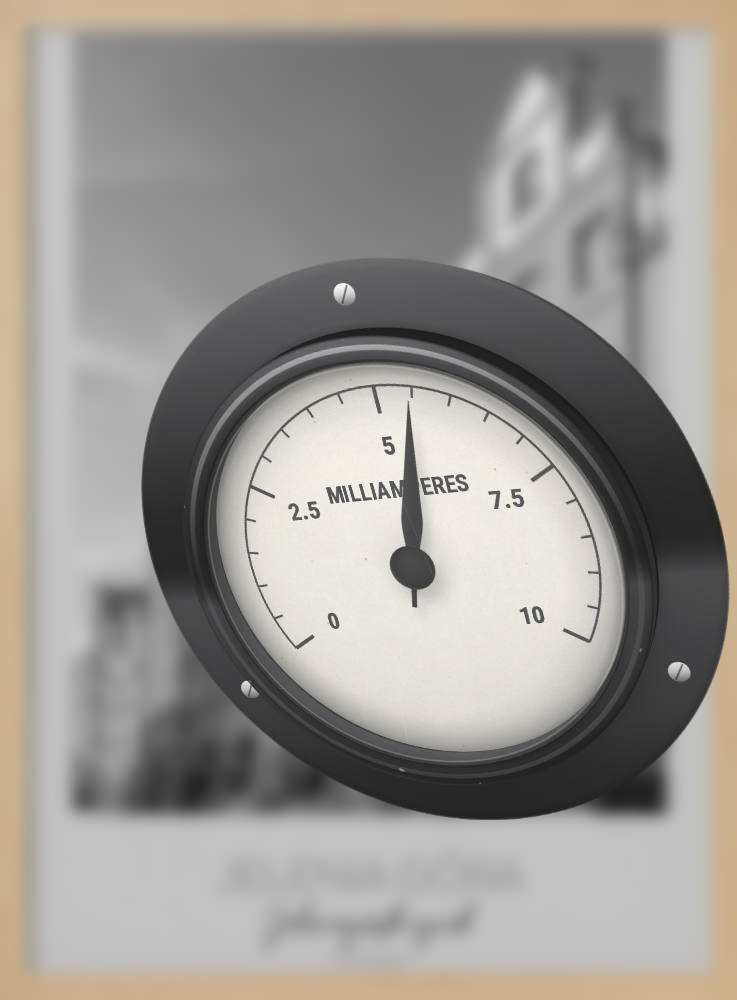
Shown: 5.5 mA
